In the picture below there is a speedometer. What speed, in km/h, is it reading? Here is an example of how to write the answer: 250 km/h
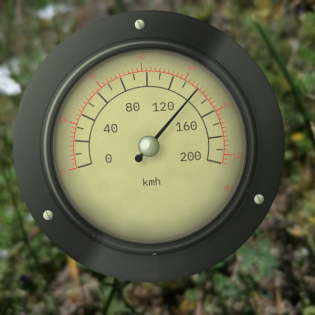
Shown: 140 km/h
